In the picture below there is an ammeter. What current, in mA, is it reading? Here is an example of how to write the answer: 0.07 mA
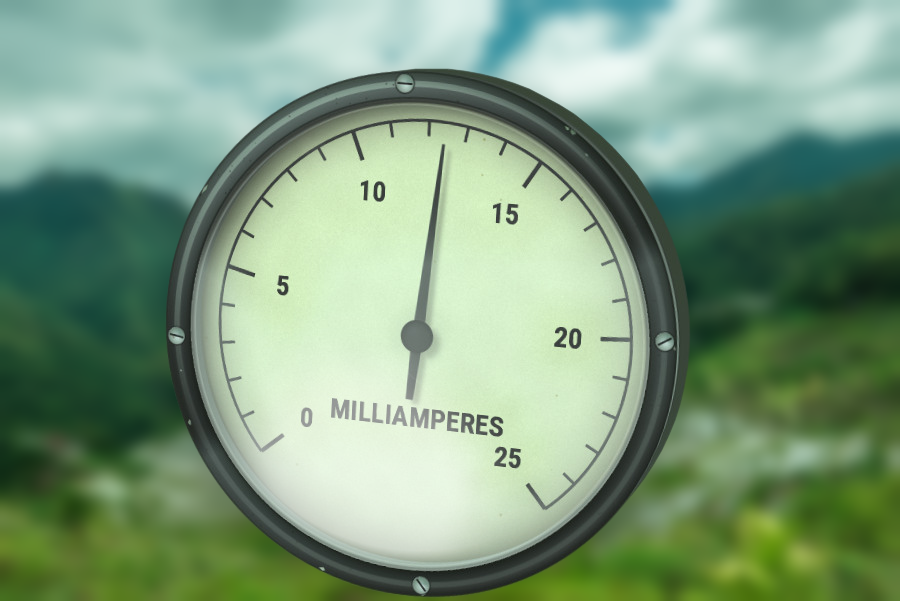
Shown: 12.5 mA
